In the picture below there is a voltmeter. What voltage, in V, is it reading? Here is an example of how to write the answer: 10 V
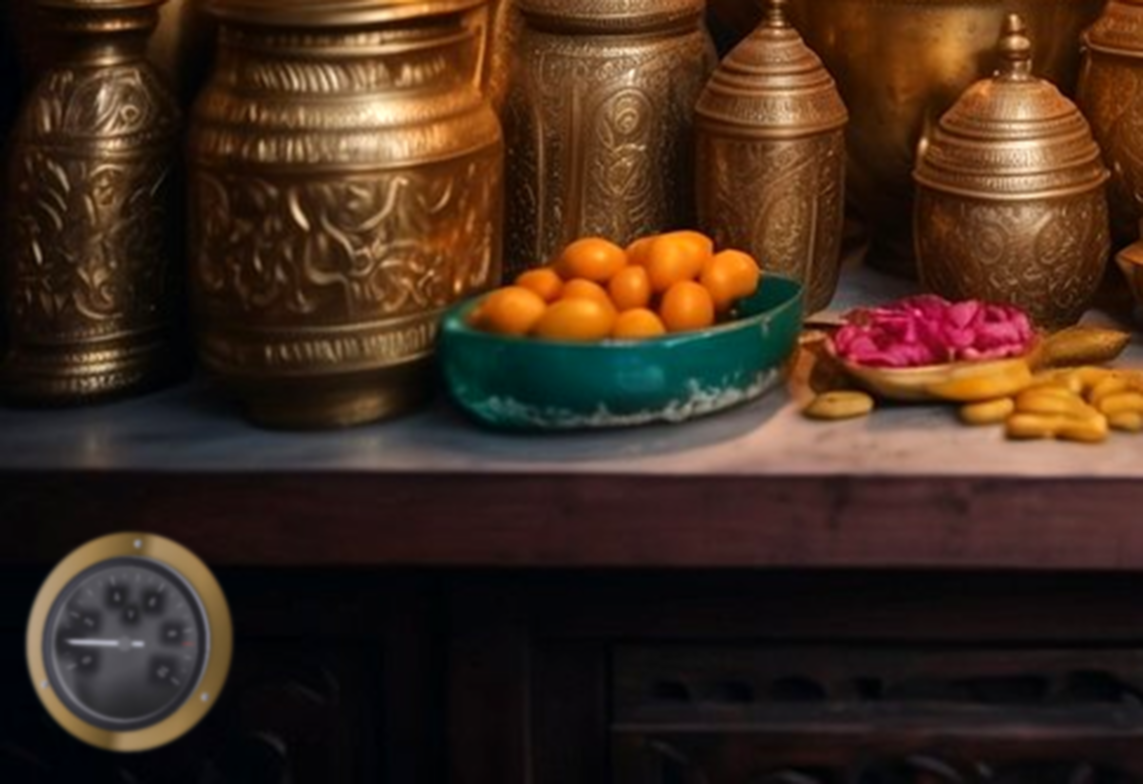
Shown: 1 V
